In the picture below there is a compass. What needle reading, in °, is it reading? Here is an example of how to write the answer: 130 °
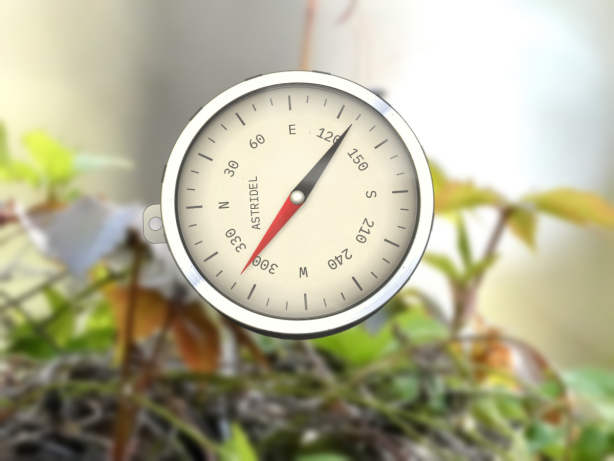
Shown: 310 °
